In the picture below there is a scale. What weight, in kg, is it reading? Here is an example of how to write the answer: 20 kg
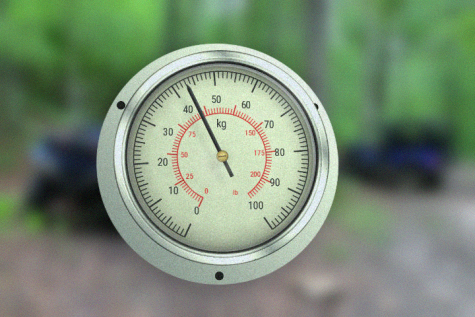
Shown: 43 kg
